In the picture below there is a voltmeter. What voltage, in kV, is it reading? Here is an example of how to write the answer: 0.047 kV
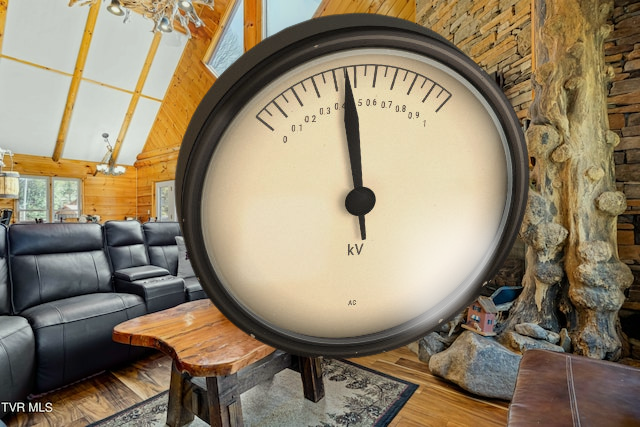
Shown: 0.45 kV
